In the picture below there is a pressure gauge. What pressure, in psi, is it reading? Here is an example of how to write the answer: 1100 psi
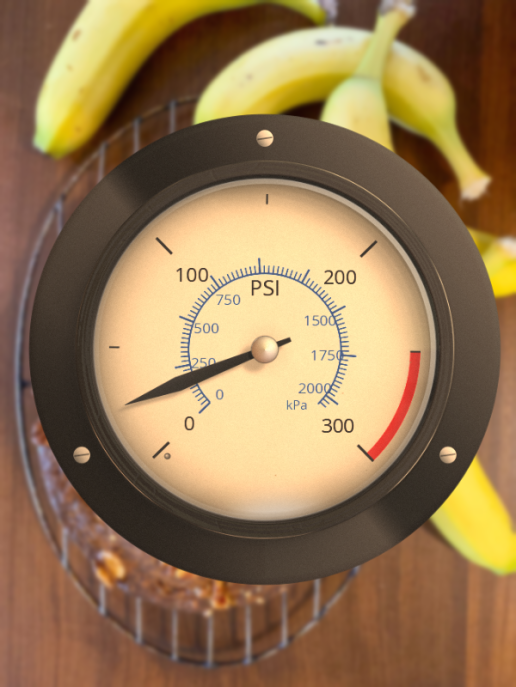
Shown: 25 psi
